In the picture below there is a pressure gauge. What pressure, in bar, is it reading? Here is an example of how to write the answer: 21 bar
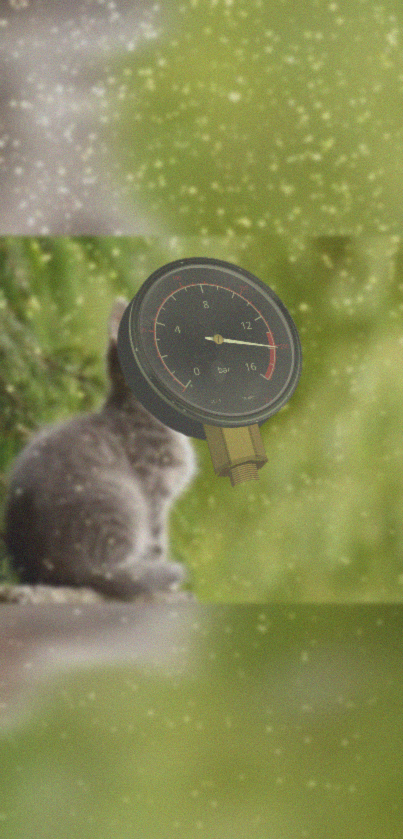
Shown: 14 bar
